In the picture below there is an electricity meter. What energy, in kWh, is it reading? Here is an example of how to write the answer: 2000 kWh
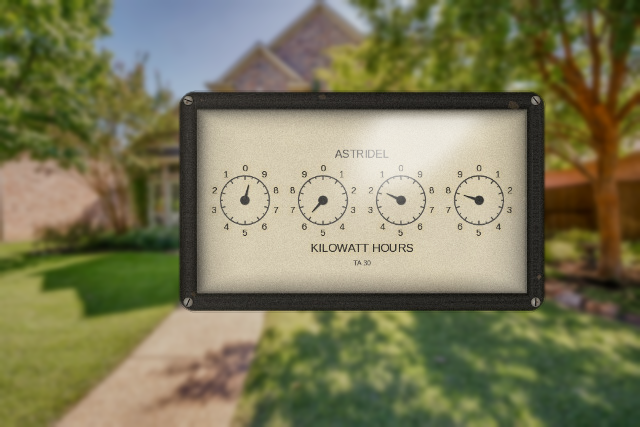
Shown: 9618 kWh
